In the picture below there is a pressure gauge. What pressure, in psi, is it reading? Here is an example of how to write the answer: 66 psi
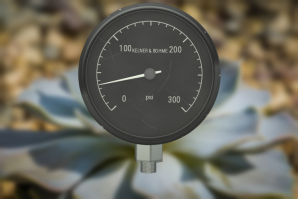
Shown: 35 psi
